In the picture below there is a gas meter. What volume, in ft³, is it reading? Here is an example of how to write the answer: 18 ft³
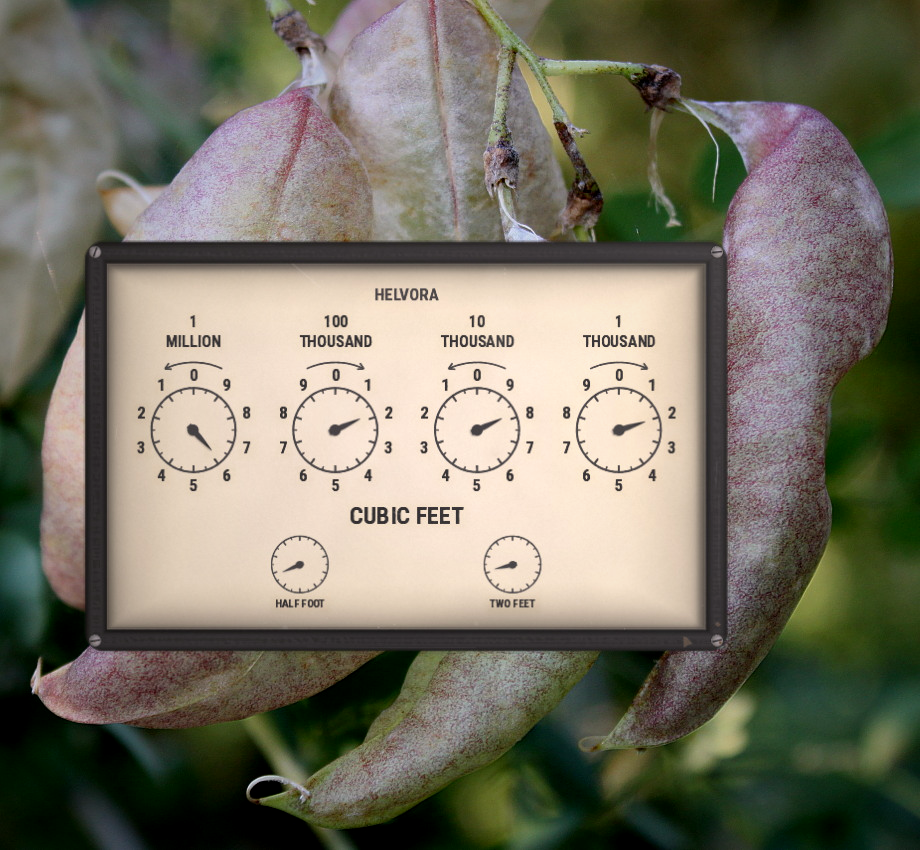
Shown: 618200 ft³
